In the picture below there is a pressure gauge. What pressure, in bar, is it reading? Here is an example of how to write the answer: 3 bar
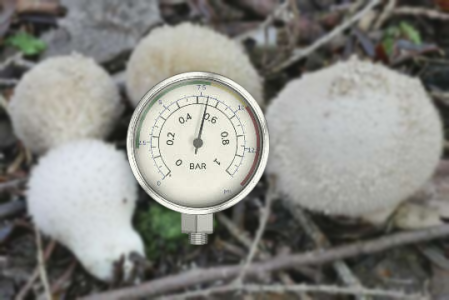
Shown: 0.55 bar
